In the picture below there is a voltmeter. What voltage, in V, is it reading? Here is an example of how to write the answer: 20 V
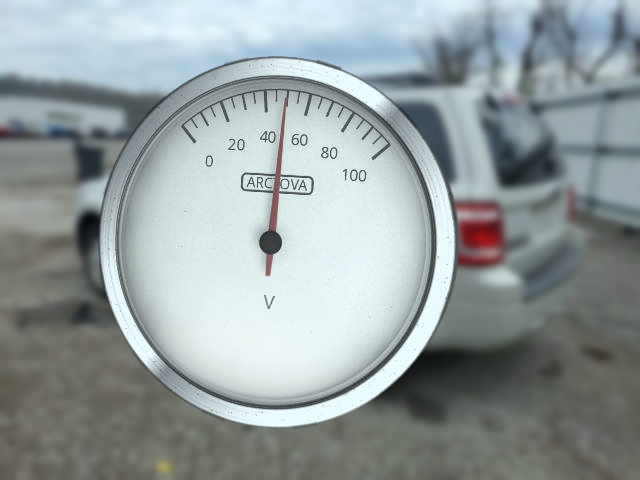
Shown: 50 V
